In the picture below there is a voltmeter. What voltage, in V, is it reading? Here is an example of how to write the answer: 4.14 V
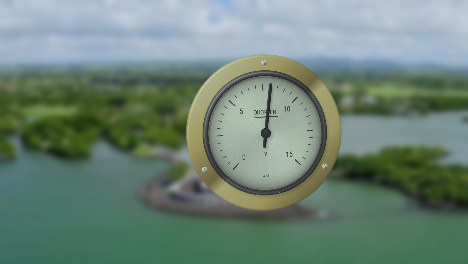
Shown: 8 V
